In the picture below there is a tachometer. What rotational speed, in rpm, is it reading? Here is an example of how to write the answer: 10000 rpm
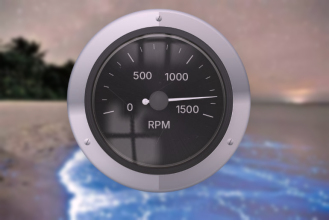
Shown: 1350 rpm
